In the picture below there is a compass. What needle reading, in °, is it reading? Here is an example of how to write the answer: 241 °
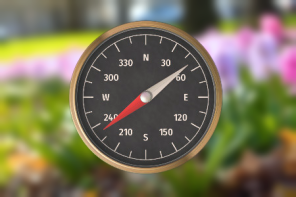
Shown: 232.5 °
